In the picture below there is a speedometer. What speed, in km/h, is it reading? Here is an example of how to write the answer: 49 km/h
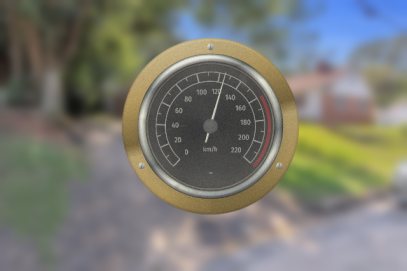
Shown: 125 km/h
